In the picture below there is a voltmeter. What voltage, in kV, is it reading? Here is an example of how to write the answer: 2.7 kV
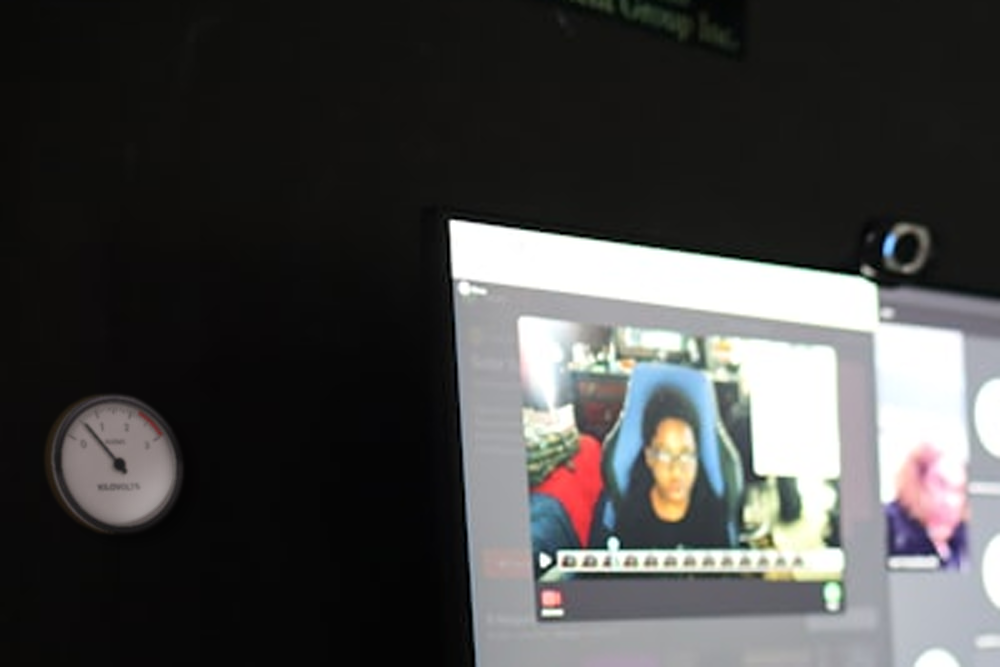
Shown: 0.5 kV
